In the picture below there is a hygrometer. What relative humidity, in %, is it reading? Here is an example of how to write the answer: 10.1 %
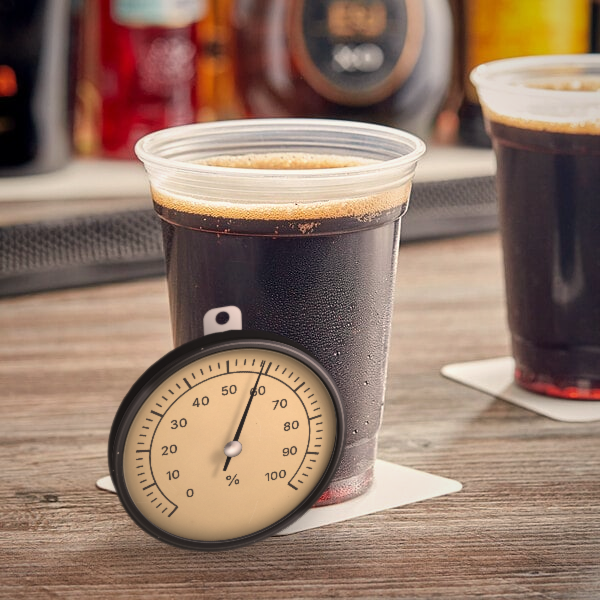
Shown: 58 %
